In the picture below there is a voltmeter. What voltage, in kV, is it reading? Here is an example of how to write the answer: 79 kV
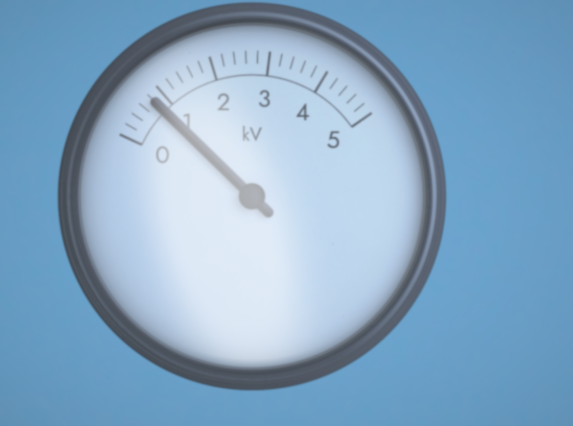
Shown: 0.8 kV
